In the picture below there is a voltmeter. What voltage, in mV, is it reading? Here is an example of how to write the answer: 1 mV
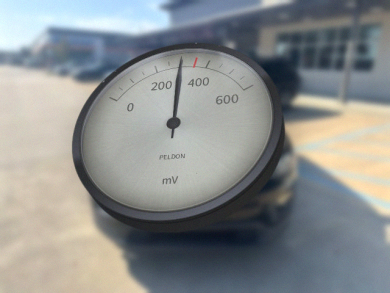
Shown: 300 mV
